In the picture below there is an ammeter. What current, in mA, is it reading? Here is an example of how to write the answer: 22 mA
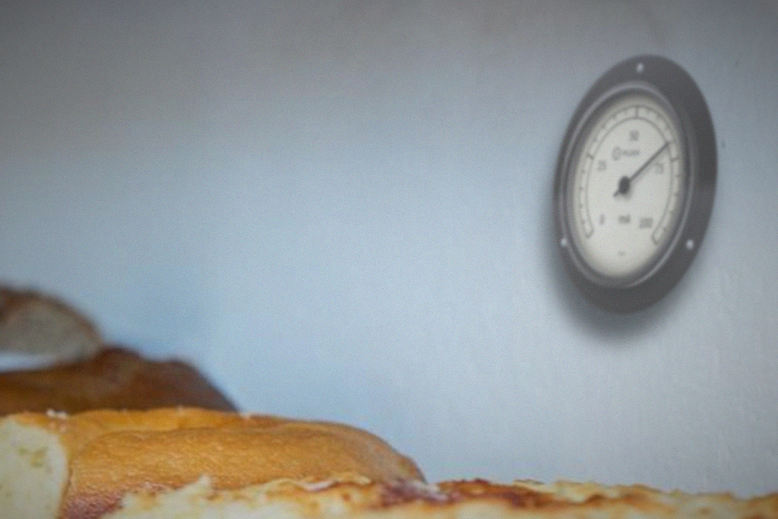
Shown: 70 mA
